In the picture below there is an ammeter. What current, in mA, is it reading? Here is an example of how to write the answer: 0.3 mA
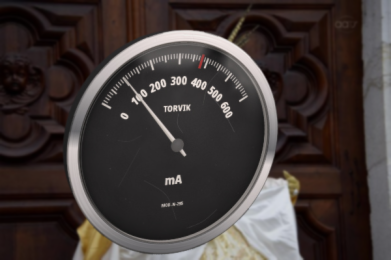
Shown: 100 mA
